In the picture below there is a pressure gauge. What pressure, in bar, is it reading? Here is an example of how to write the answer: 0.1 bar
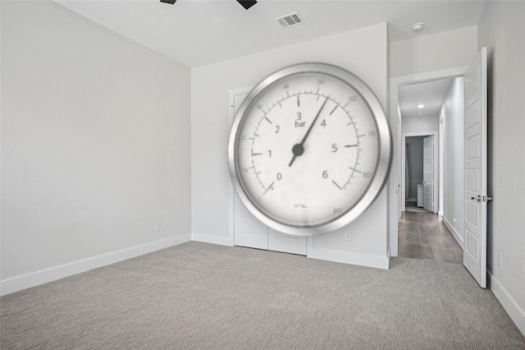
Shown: 3.75 bar
